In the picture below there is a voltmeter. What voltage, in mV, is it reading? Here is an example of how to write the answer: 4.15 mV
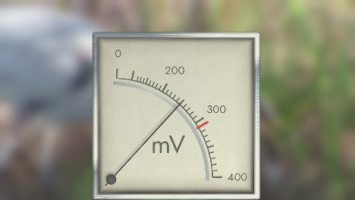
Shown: 250 mV
